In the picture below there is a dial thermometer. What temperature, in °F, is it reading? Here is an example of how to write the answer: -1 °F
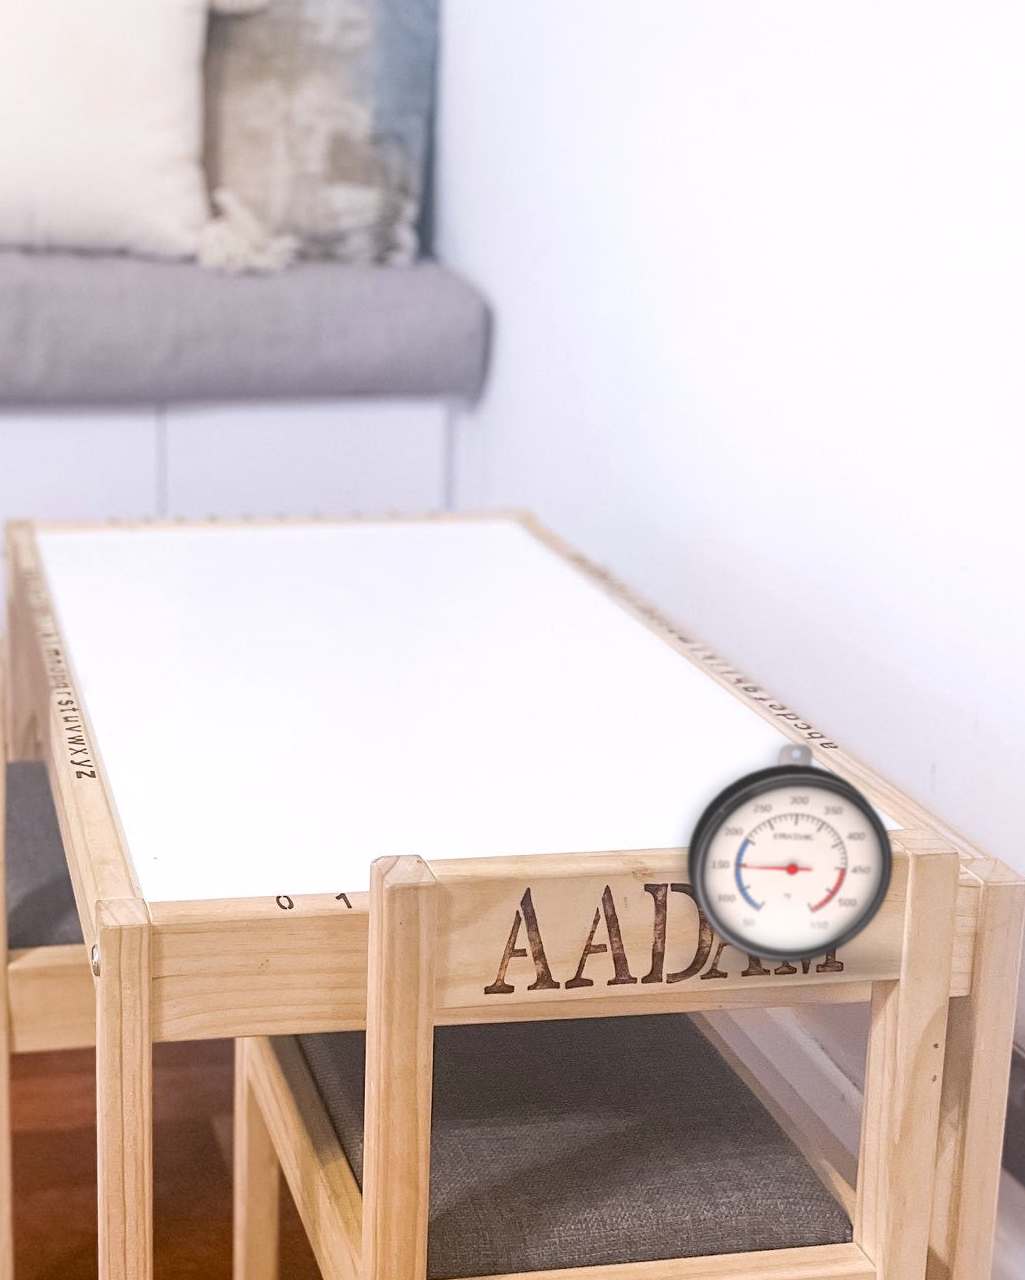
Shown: 150 °F
